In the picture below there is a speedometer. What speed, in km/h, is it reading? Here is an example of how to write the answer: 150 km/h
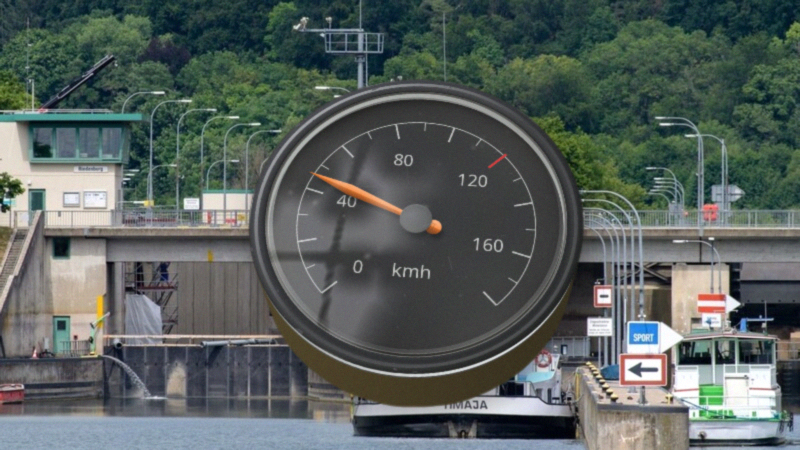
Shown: 45 km/h
